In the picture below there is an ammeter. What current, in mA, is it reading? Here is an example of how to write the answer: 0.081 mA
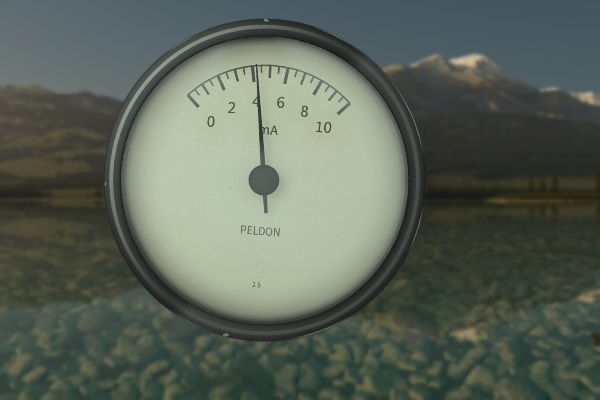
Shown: 4.25 mA
